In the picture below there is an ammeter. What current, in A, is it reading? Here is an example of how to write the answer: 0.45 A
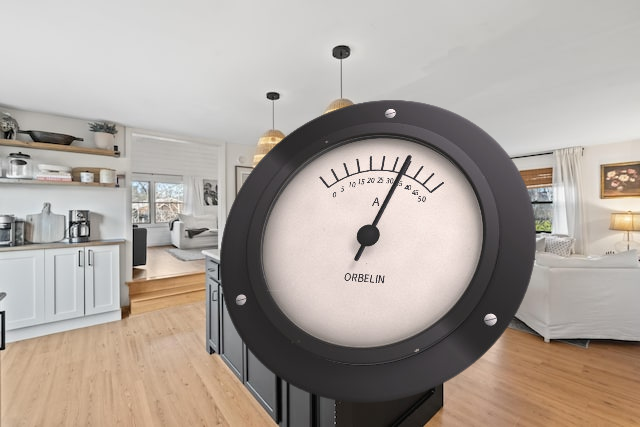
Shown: 35 A
